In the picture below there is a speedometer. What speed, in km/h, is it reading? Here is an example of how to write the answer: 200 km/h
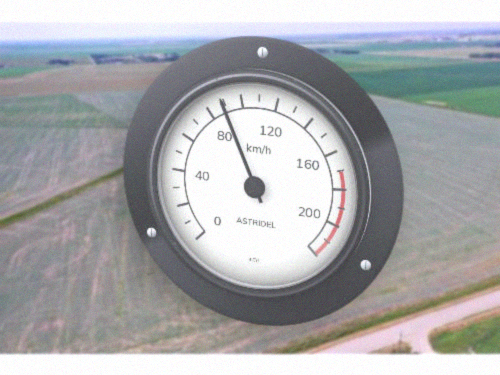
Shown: 90 km/h
